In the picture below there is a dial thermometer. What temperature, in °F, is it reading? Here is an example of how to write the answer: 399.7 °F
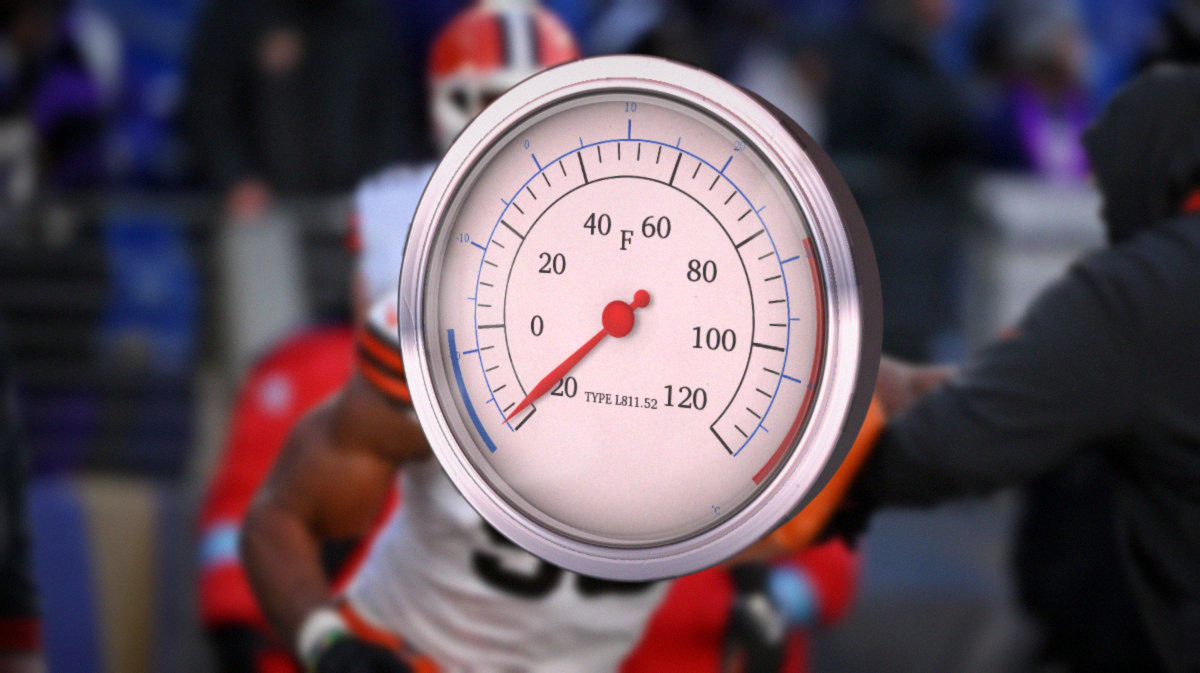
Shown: -18 °F
